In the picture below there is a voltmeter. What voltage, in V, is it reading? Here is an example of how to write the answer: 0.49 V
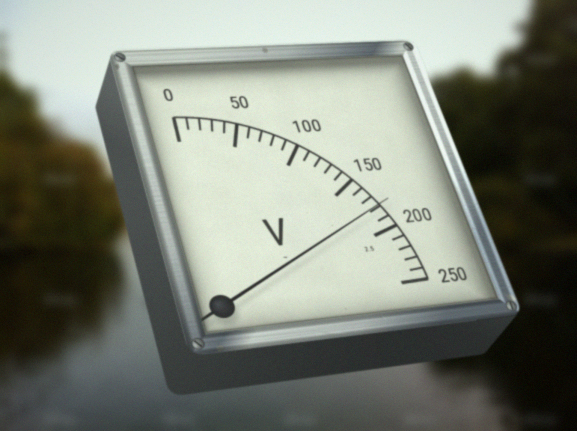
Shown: 180 V
